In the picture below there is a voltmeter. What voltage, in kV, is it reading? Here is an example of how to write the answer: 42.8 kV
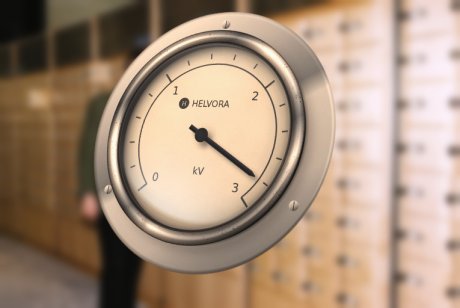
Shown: 2.8 kV
